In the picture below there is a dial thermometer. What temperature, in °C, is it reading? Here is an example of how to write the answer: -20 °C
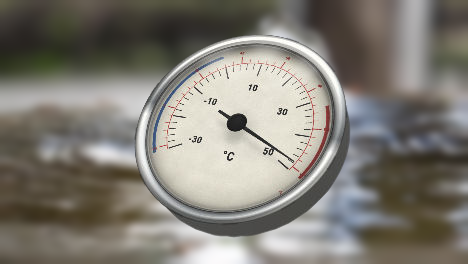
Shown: 48 °C
